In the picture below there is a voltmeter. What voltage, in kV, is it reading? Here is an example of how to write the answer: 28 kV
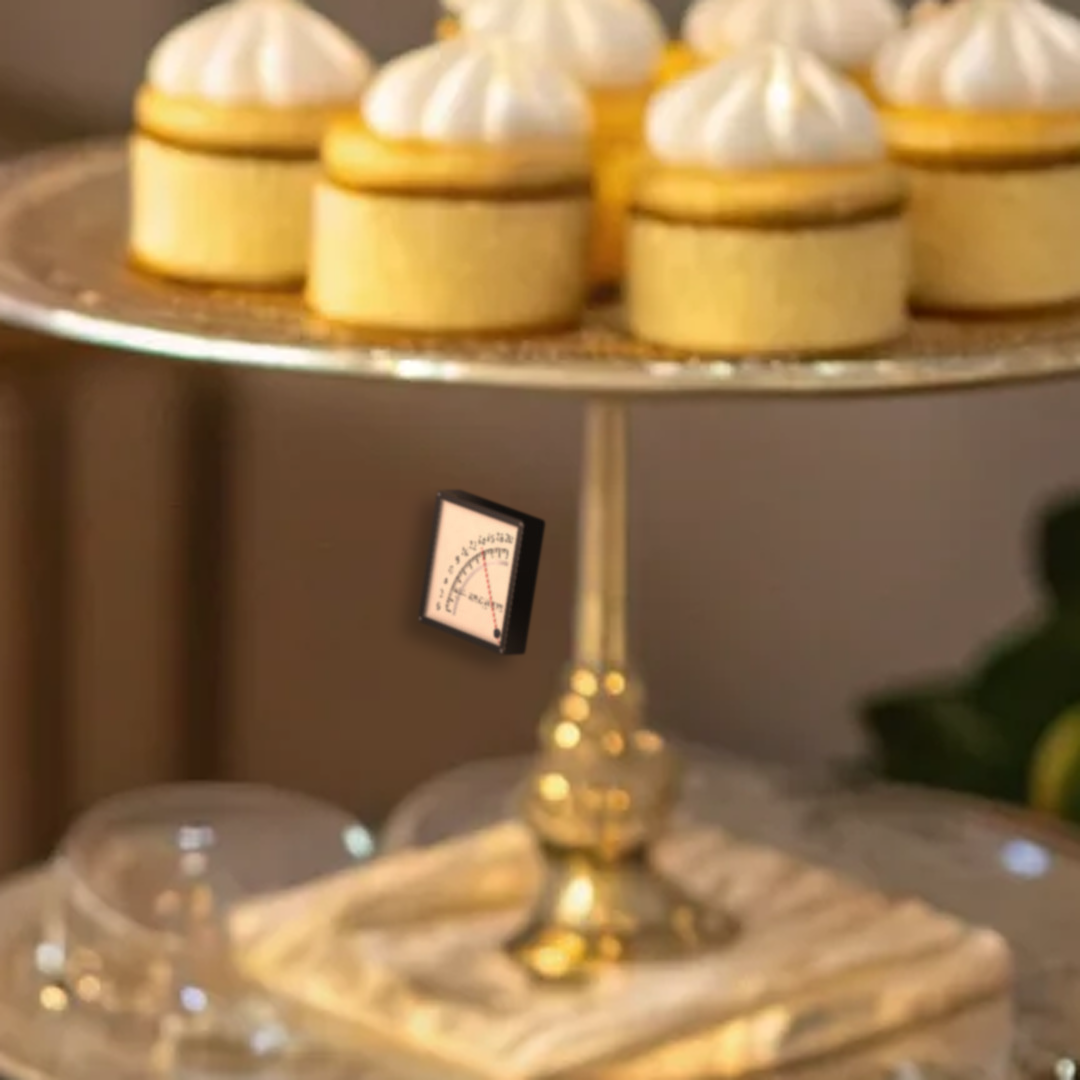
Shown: 14 kV
